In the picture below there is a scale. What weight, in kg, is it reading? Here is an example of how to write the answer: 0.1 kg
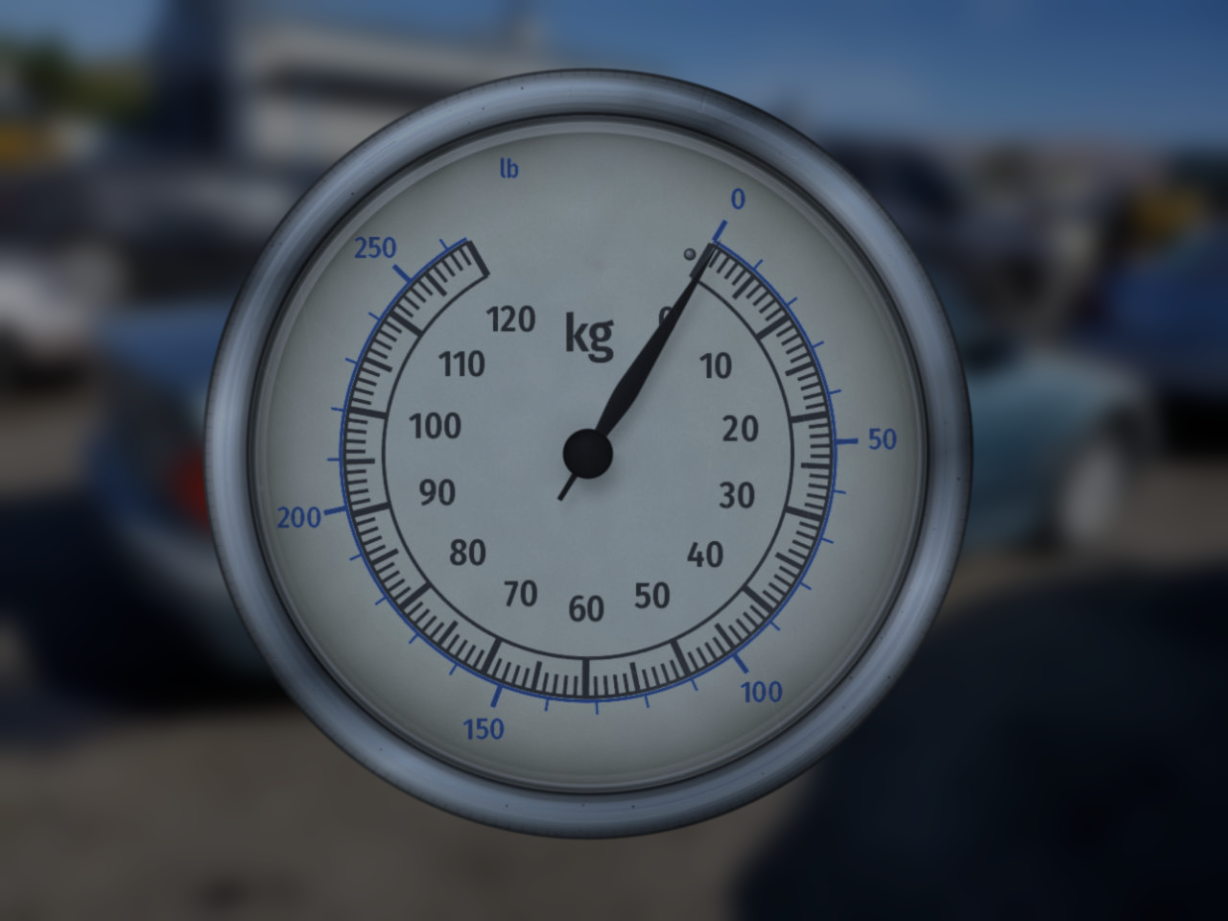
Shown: 0.5 kg
